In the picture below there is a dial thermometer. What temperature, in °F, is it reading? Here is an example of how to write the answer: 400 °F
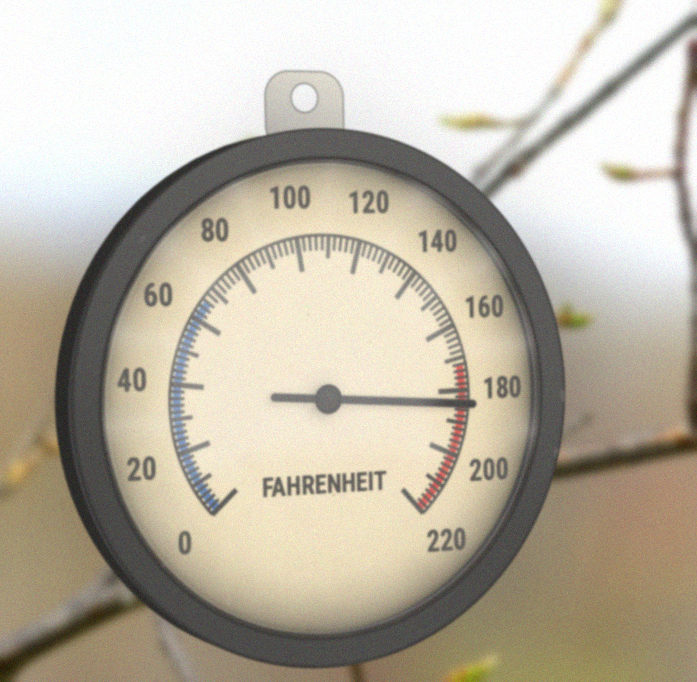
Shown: 184 °F
